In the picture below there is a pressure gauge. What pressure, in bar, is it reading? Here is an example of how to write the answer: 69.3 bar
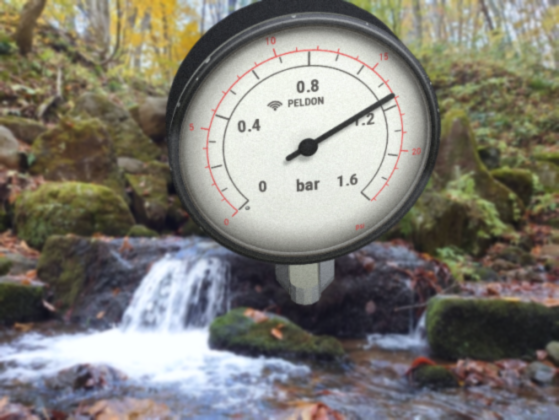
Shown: 1.15 bar
